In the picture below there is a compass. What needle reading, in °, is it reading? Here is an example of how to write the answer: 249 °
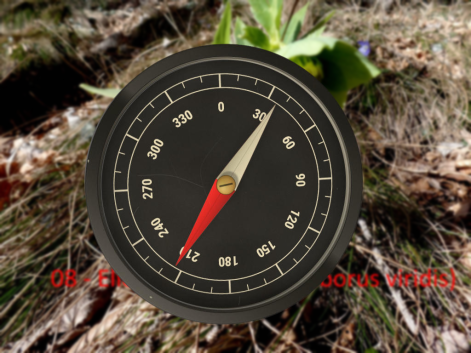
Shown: 215 °
